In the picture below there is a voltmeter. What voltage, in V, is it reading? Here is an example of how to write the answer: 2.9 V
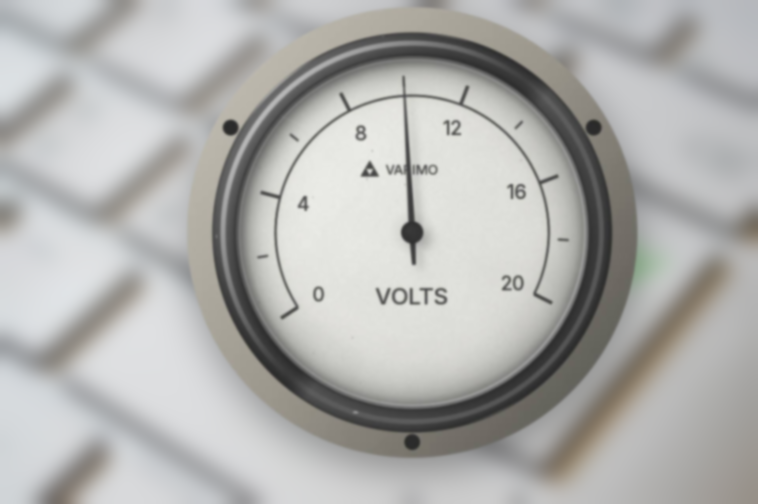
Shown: 10 V
